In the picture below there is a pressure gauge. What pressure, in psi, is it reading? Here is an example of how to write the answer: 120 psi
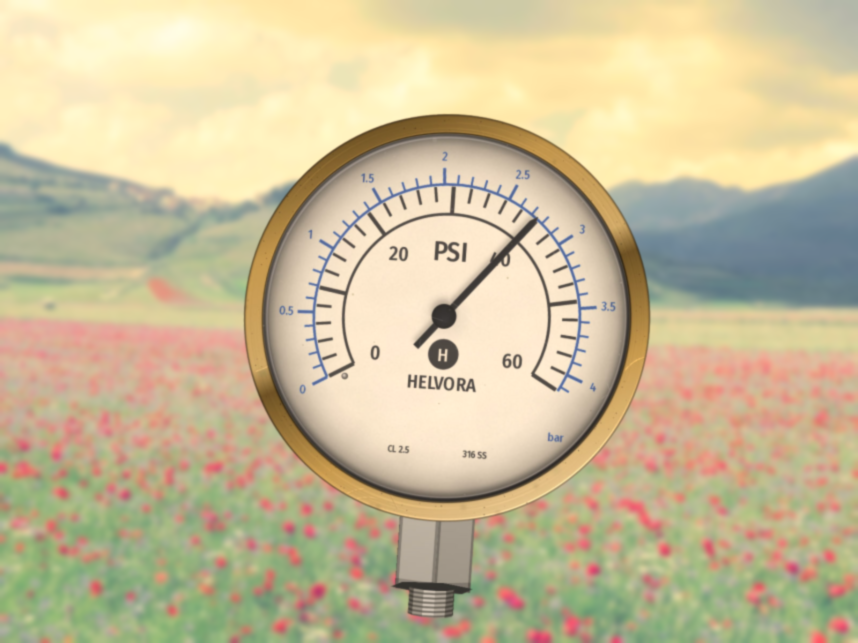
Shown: 40 psi
